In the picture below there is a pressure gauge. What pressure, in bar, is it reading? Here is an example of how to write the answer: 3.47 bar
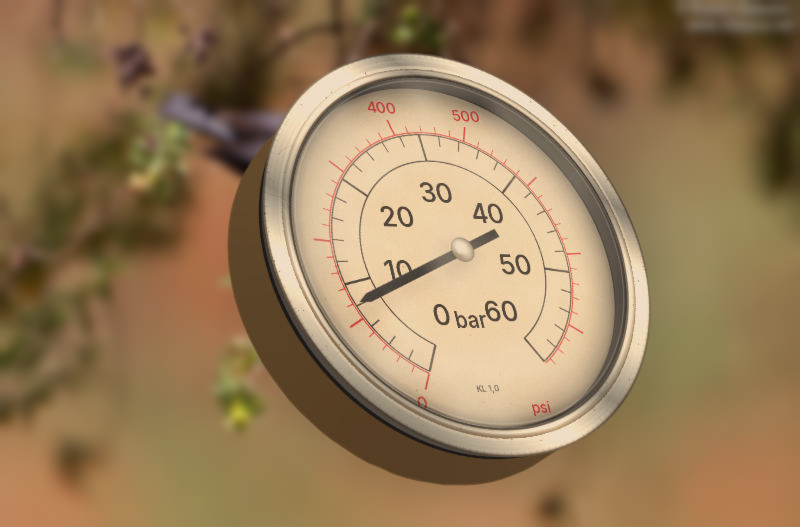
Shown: 8 bar
